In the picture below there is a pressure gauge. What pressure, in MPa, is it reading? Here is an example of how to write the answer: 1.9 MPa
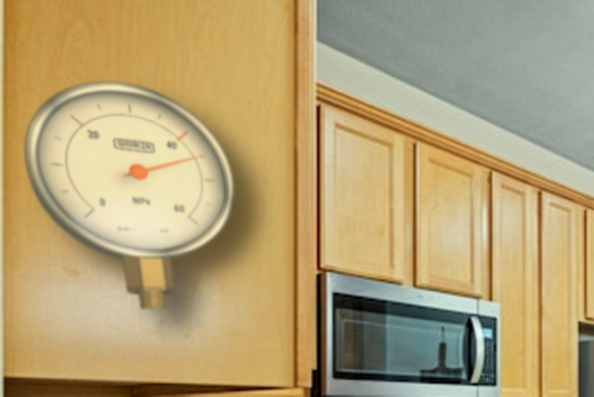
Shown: 45 MPa
